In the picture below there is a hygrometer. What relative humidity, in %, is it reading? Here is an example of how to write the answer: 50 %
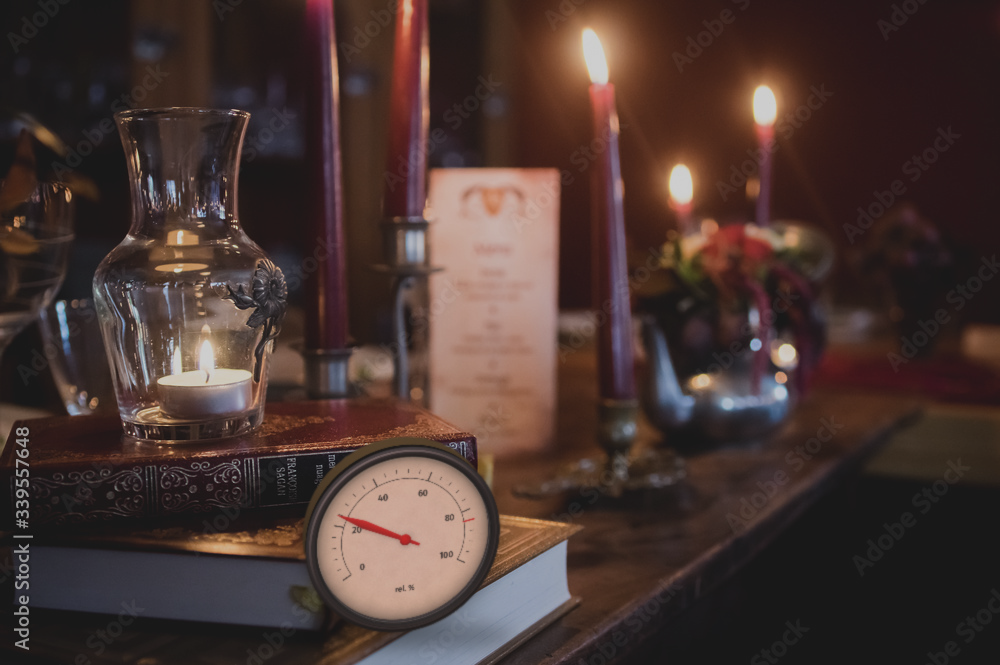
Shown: 24 %
